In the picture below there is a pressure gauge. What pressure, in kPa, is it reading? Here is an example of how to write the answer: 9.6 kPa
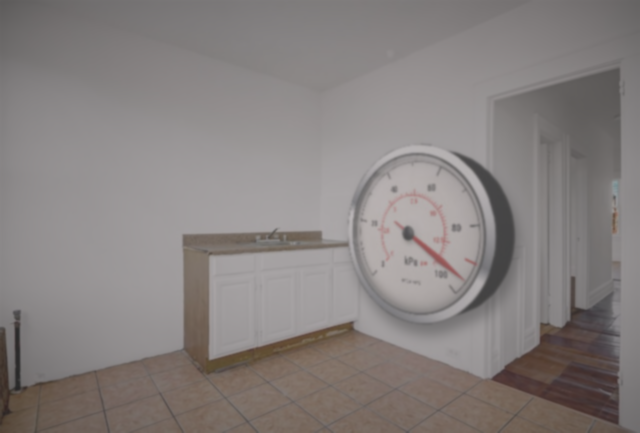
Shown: 95 kPa
